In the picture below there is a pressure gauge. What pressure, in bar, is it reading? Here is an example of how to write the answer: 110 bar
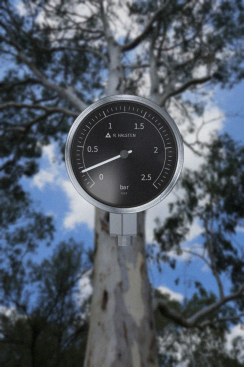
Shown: 0.2 bar
